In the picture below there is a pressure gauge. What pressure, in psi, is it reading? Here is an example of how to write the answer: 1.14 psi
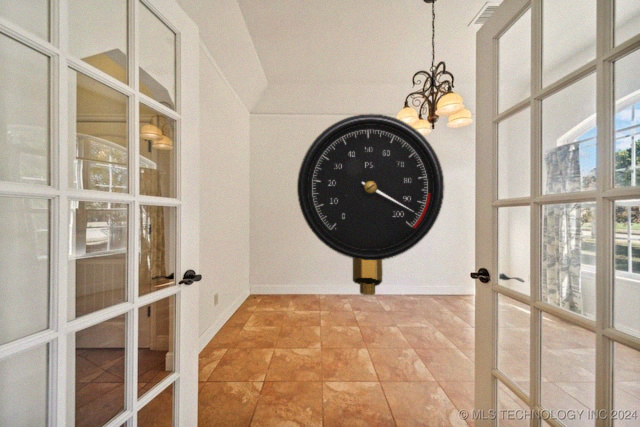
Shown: 95 psi
